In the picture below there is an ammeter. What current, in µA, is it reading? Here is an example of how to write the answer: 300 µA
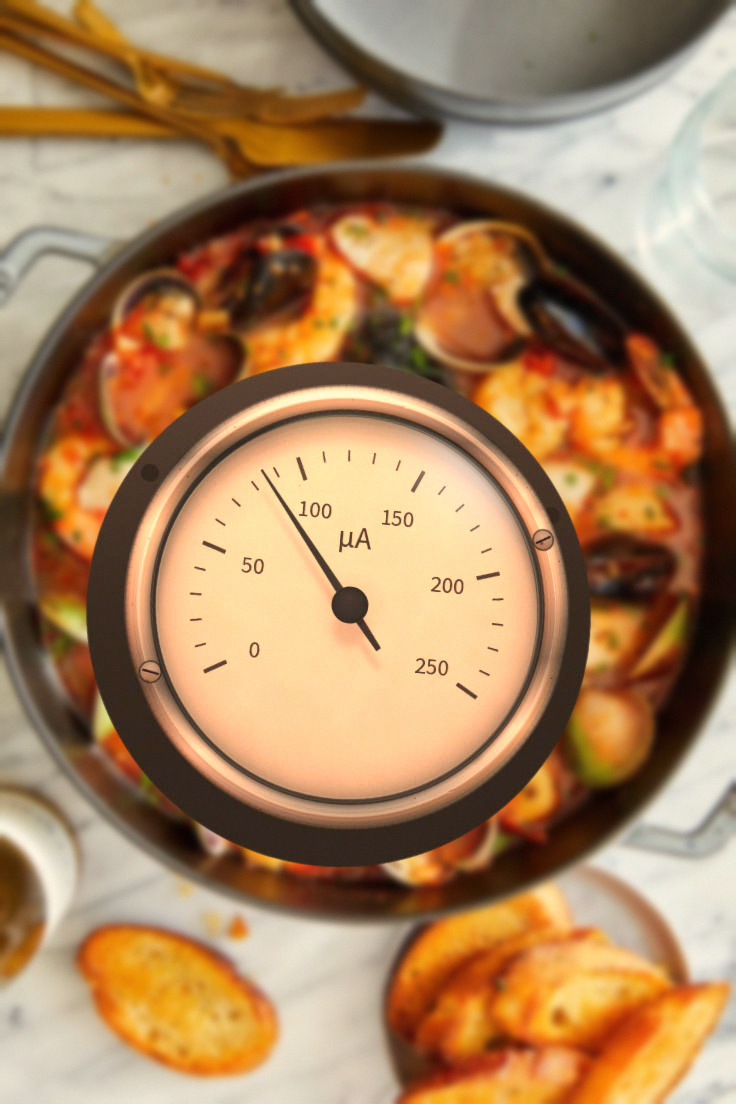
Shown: 85 µA
